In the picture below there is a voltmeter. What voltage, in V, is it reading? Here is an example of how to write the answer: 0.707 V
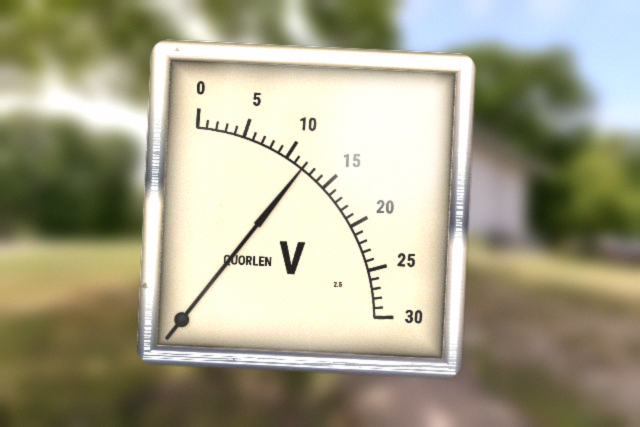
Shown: 12 V
